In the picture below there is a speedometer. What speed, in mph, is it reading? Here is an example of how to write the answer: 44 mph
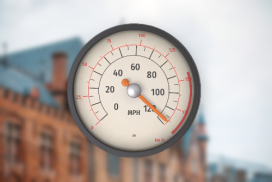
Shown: 117.5 mph
